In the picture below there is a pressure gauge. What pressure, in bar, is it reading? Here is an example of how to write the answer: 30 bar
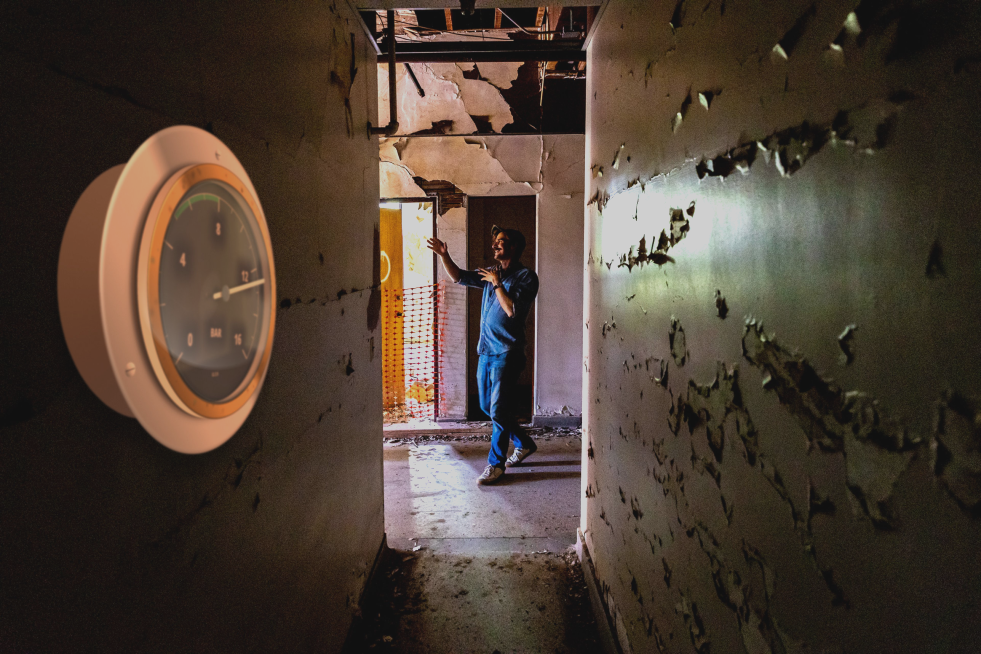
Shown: 12.5 bar
